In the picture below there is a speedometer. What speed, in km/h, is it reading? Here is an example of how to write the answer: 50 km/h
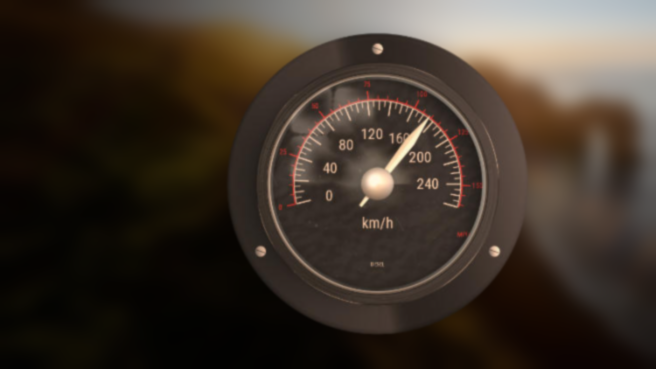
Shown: 175 km/h
